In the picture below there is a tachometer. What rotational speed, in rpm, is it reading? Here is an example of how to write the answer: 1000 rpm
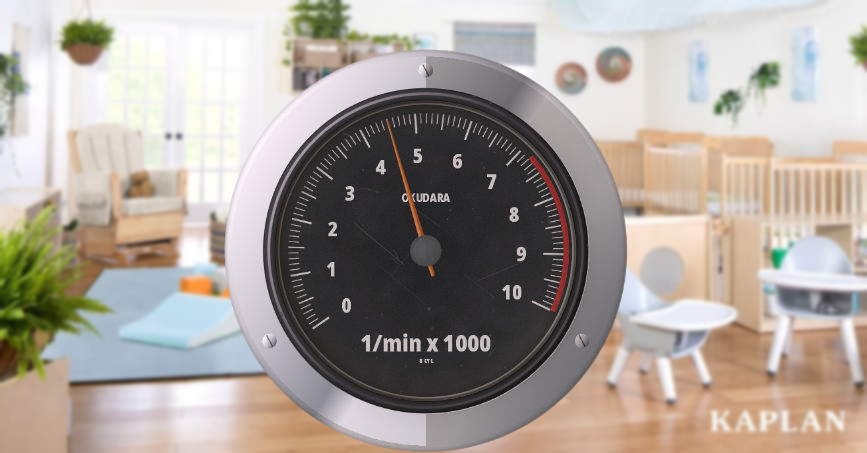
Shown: 4500 rpm
